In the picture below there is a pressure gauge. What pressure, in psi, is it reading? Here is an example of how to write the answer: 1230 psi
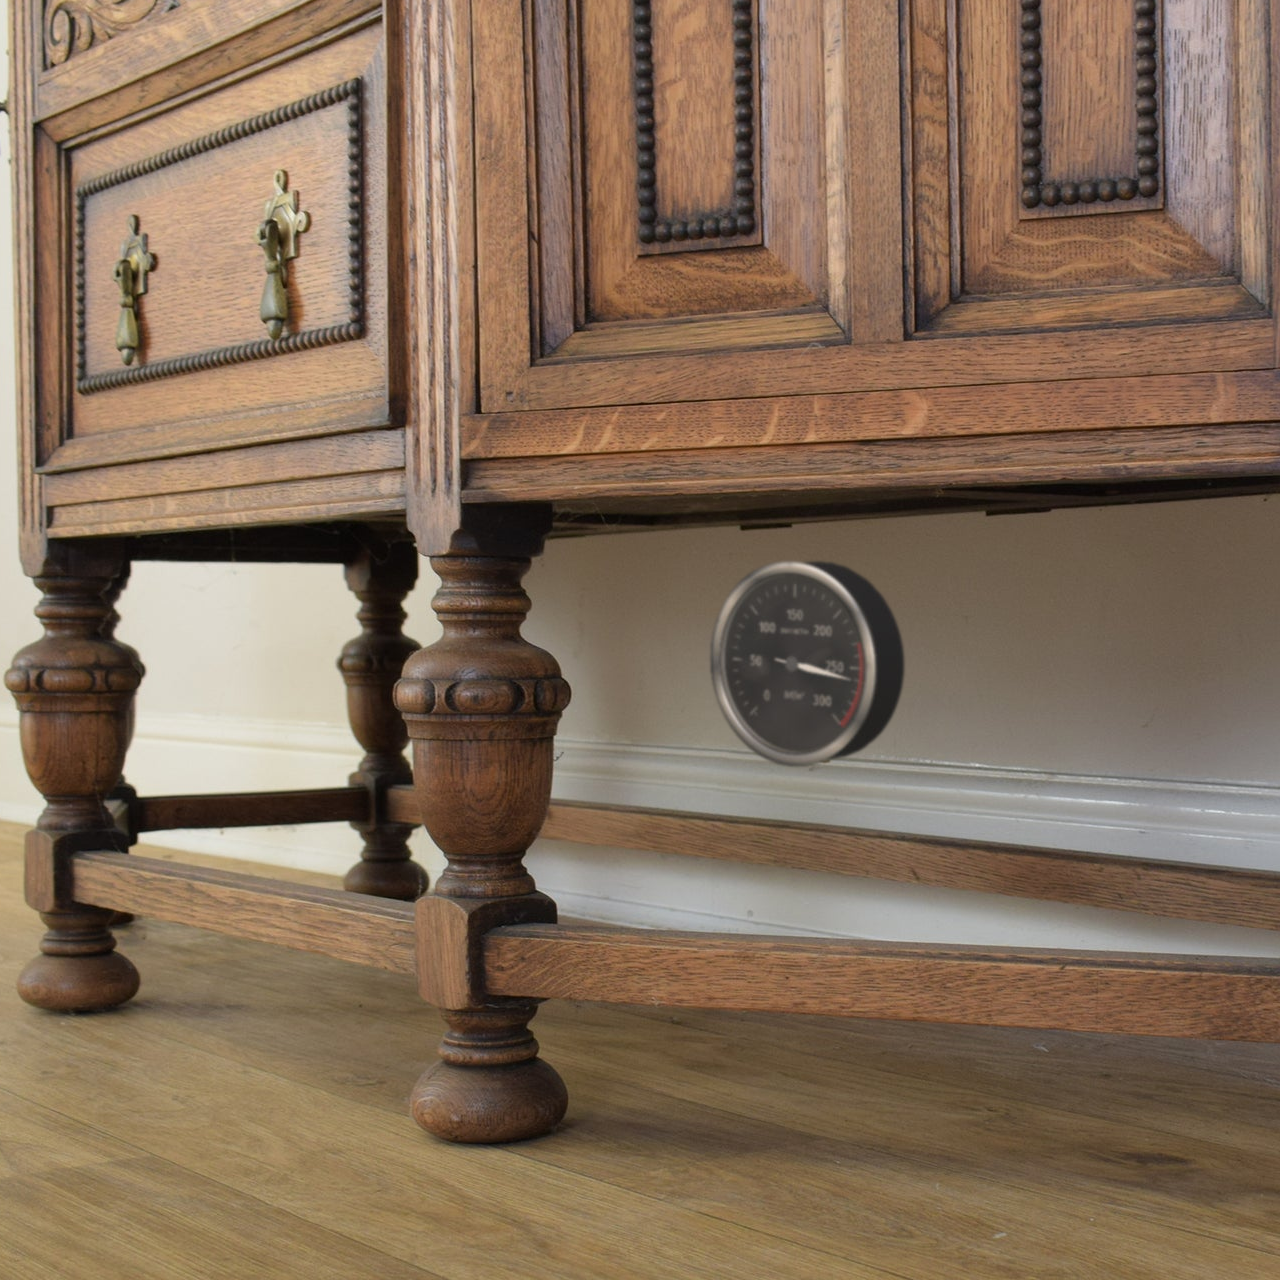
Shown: 260 psi
